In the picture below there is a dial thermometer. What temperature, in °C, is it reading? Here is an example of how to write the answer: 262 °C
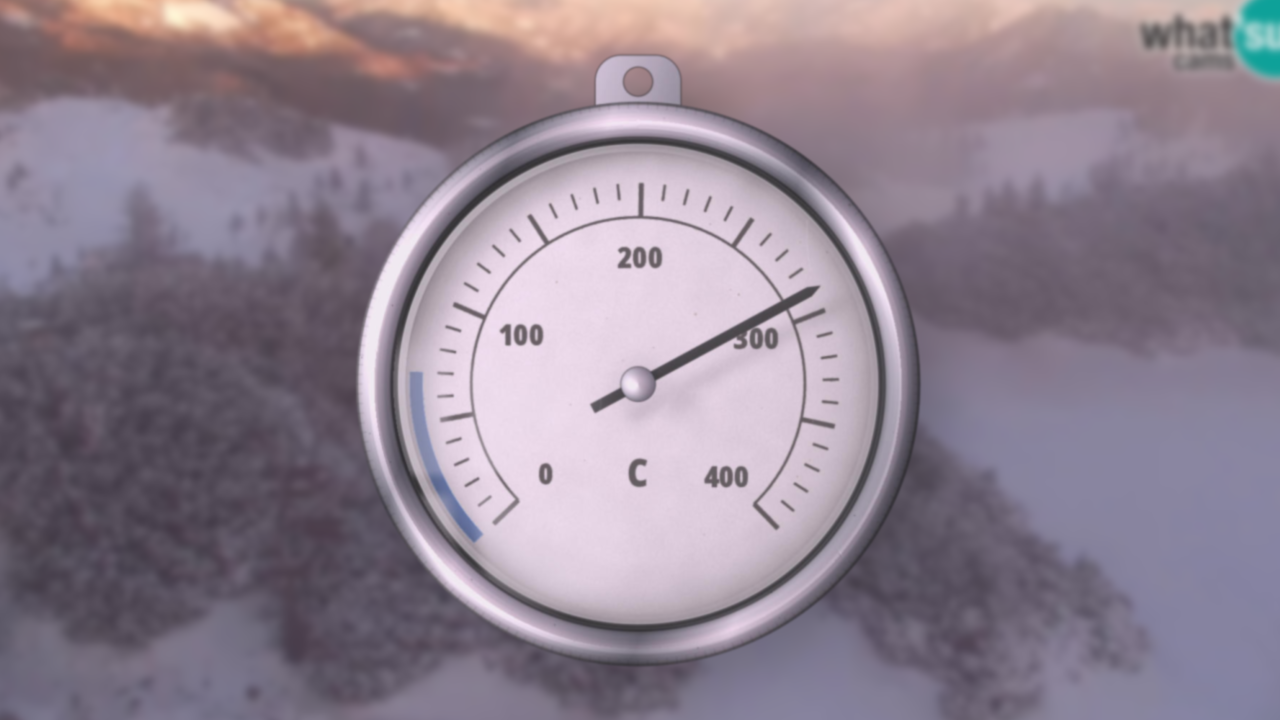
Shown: 290 °C
